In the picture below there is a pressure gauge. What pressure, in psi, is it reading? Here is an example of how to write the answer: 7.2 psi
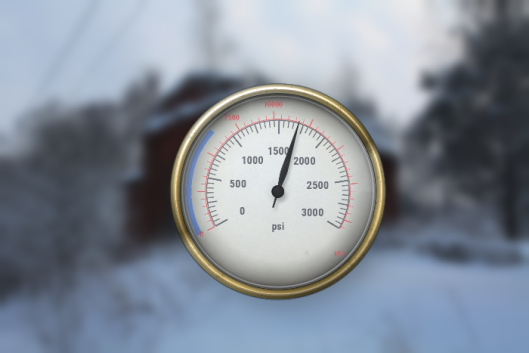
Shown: 1700 psi
